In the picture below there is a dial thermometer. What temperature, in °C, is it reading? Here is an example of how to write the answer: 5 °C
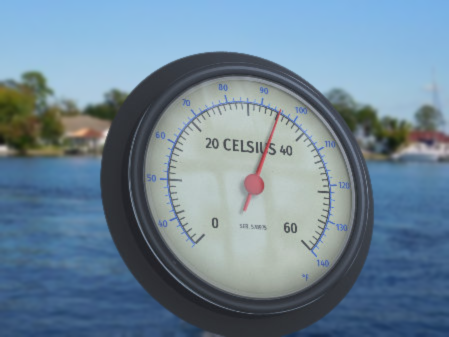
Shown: 35 °C
